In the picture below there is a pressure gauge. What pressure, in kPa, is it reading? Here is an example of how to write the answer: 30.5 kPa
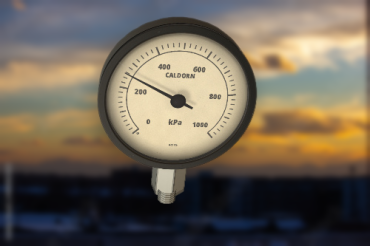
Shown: 260 kPa
